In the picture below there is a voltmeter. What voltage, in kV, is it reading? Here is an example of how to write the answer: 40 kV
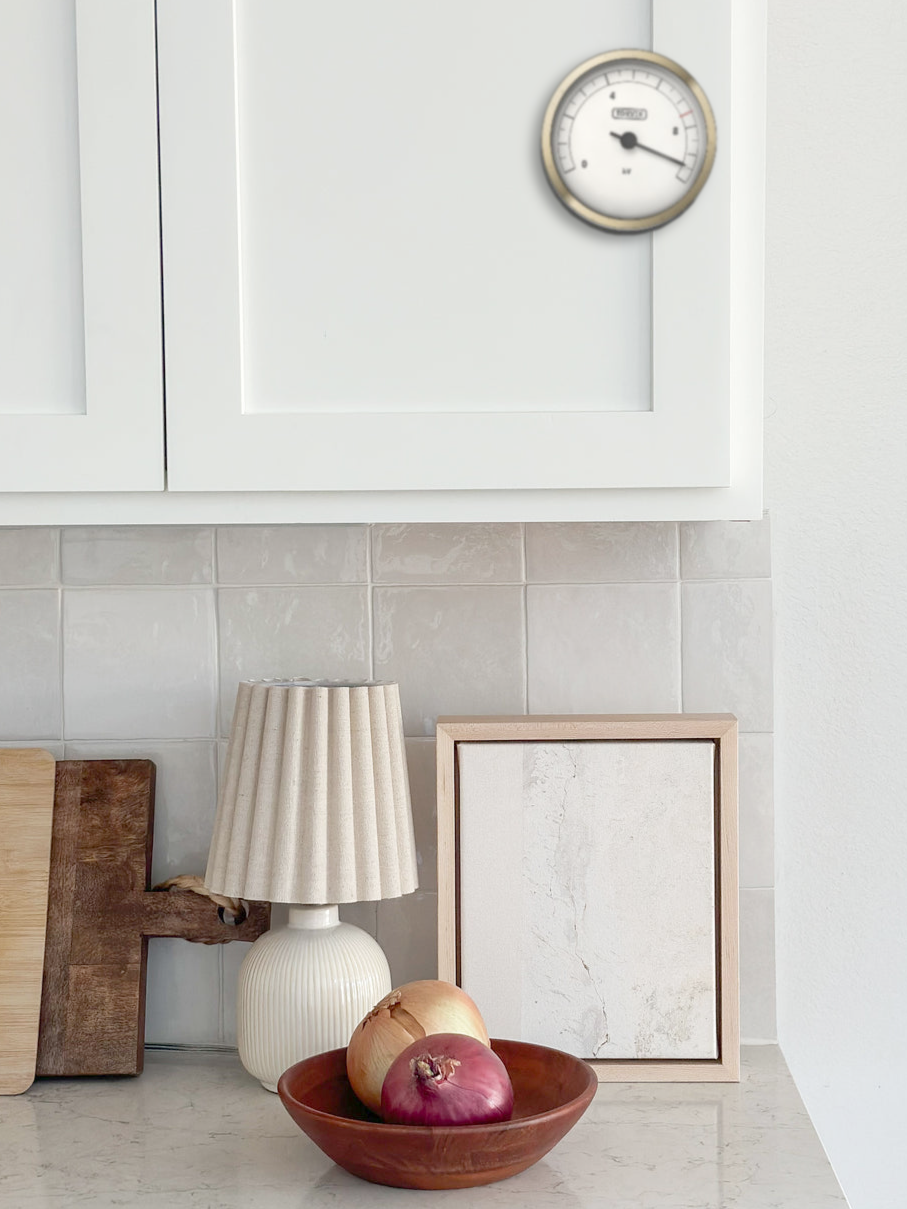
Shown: 9.5 kV
